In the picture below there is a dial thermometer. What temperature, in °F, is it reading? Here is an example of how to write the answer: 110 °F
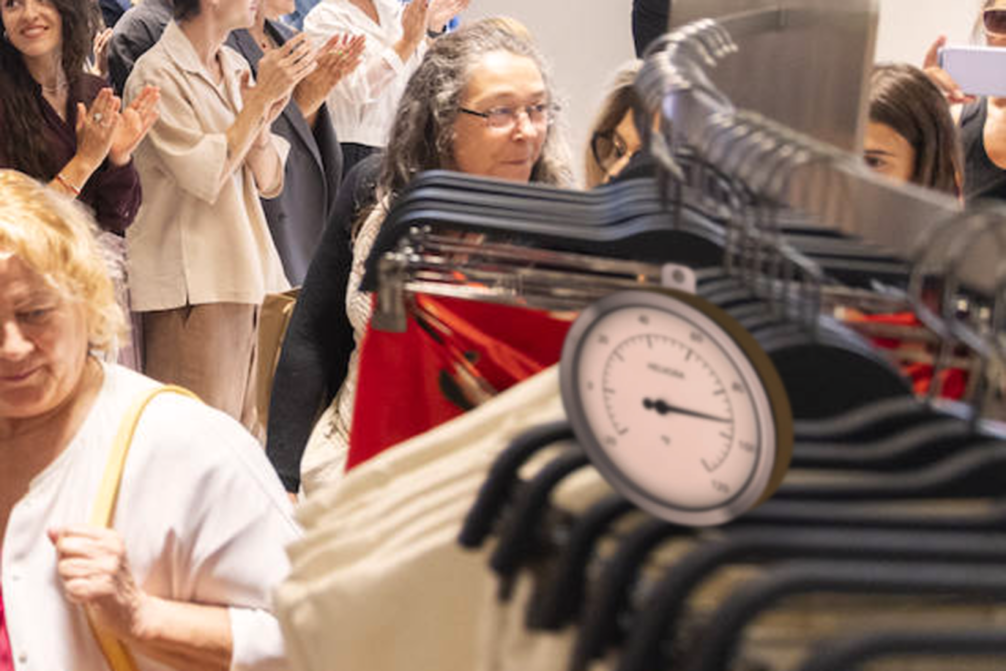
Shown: 92 °F
